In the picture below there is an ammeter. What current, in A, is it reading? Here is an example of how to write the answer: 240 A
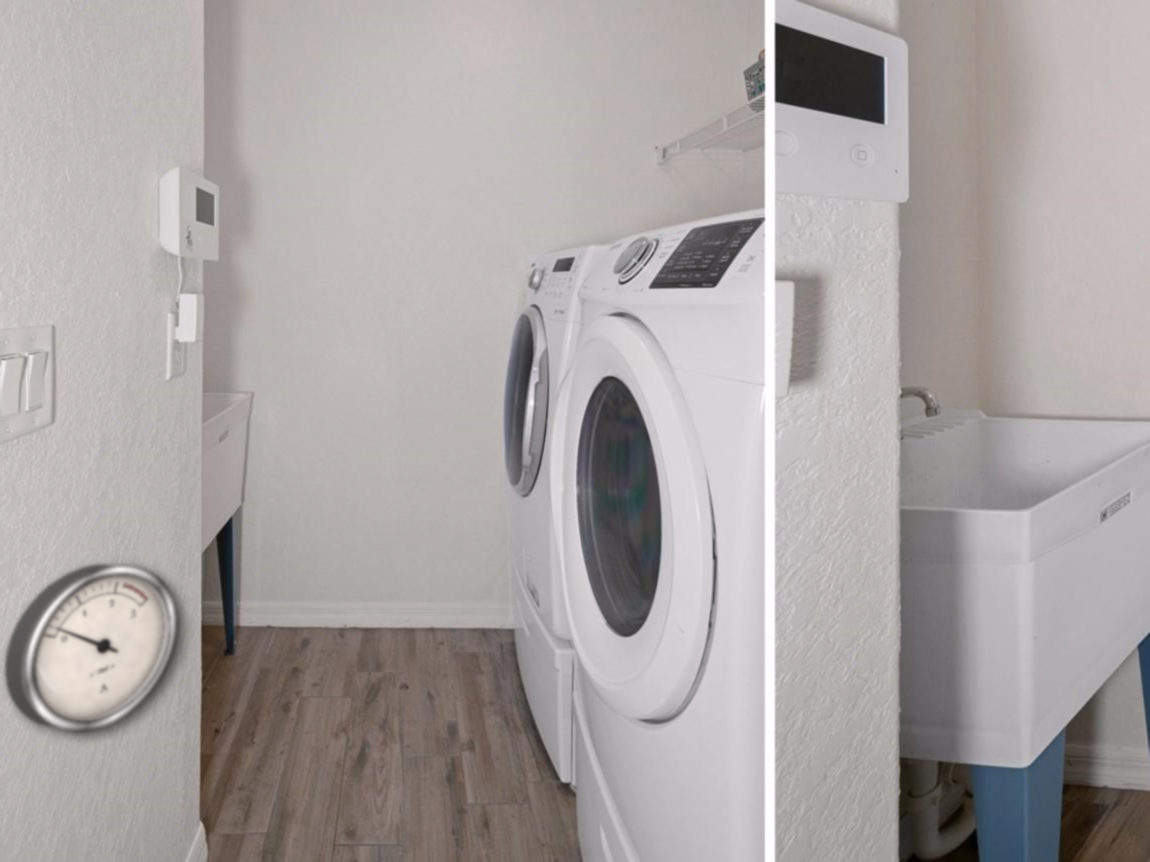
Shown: 0.2 A
